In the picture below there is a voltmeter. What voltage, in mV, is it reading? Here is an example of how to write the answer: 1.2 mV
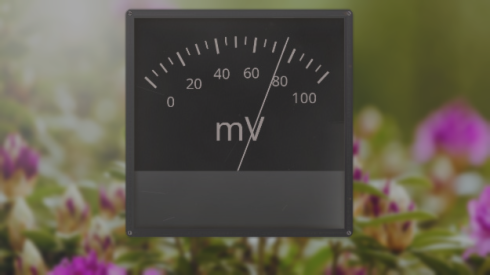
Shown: 75 mV
